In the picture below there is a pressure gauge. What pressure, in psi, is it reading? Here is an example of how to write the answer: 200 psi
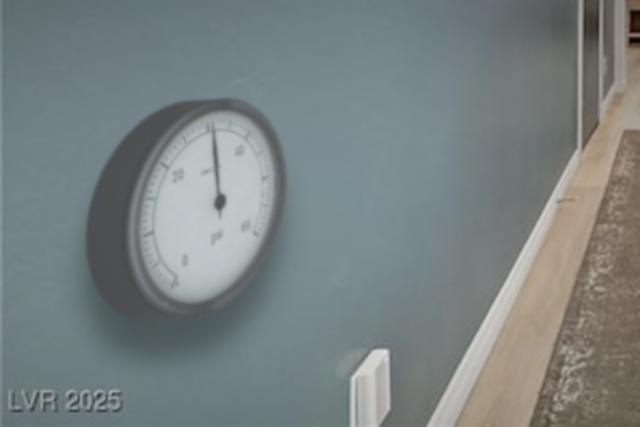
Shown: 30 psi
